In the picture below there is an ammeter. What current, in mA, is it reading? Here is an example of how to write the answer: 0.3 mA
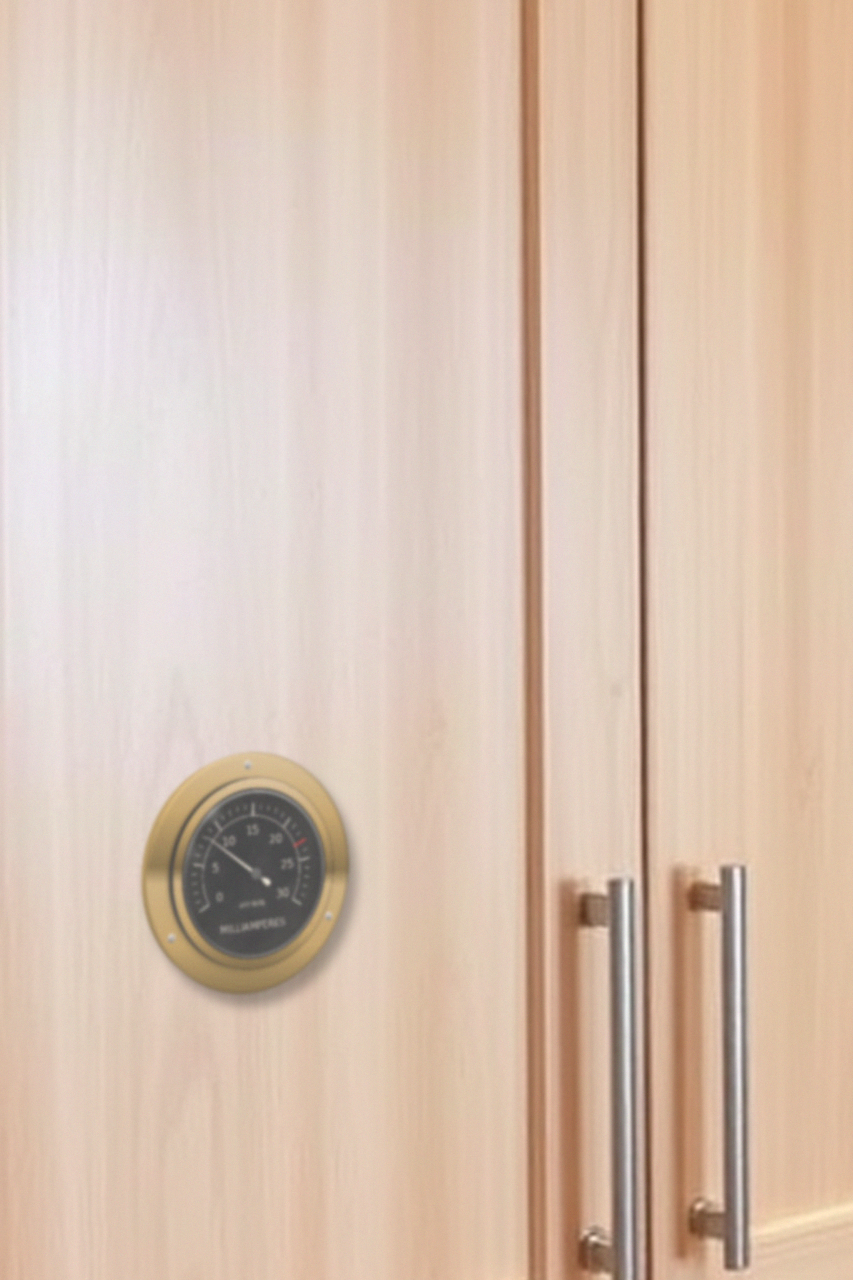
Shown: 8 mA
